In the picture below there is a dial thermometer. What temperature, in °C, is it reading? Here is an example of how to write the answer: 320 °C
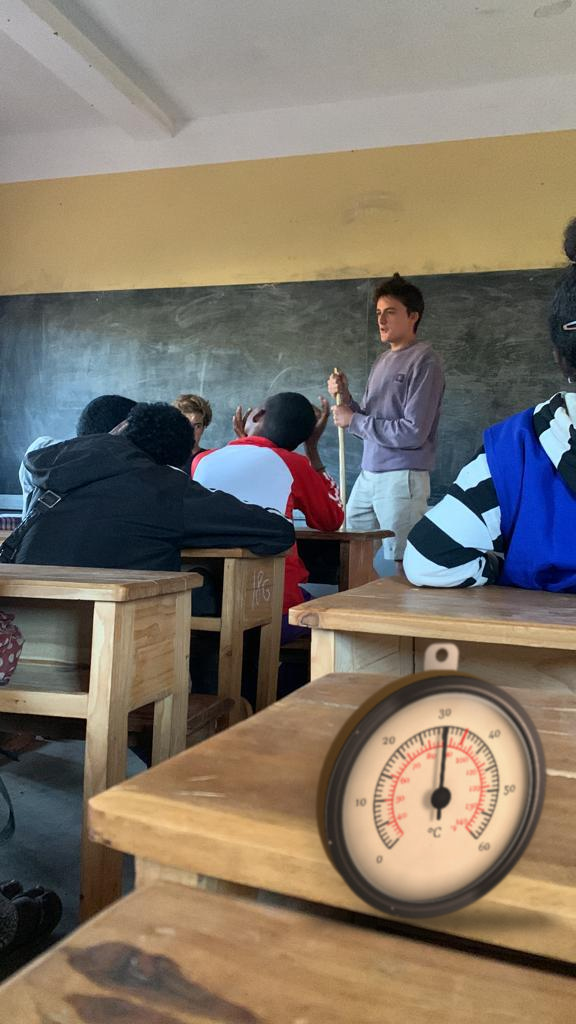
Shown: 30 °C
